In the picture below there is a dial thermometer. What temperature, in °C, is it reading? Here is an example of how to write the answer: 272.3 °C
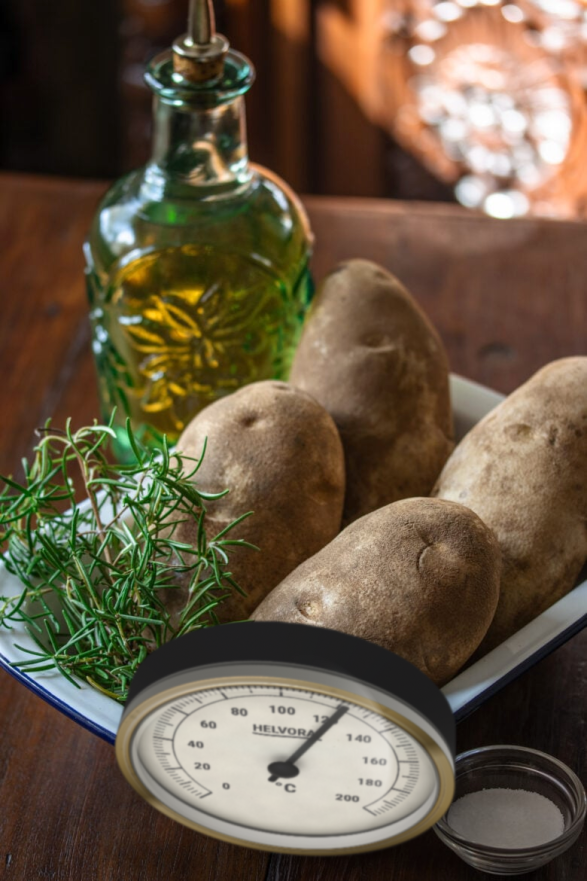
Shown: 120 °C
